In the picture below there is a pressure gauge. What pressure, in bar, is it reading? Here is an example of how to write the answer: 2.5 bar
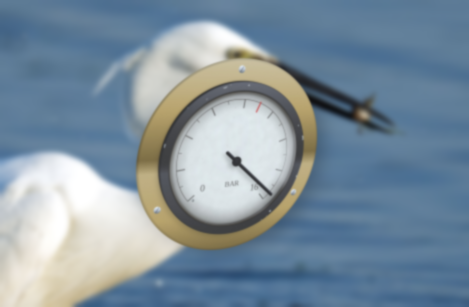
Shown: 15.5 bar
